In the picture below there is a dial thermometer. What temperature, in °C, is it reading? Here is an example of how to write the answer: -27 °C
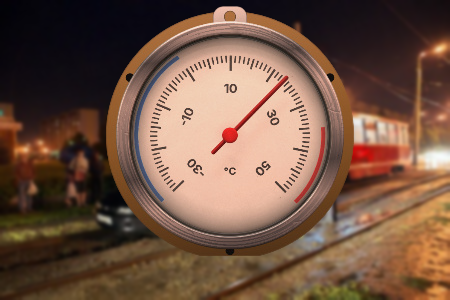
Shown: 23 °C
